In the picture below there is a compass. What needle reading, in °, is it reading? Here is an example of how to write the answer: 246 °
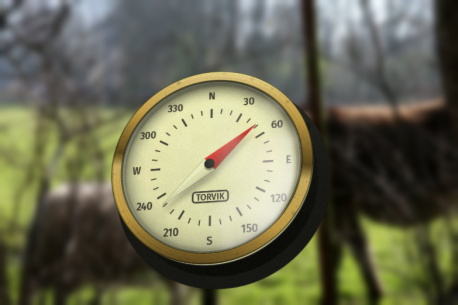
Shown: 50 °
